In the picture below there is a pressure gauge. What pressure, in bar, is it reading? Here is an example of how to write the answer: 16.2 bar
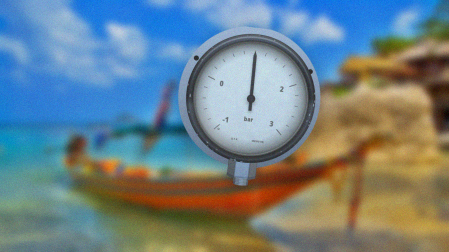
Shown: 1 bar
